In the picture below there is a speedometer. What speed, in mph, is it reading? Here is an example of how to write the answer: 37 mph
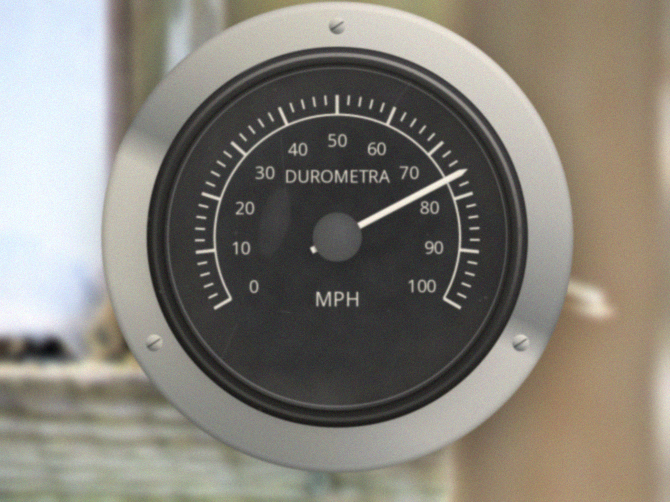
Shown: 76 mph
